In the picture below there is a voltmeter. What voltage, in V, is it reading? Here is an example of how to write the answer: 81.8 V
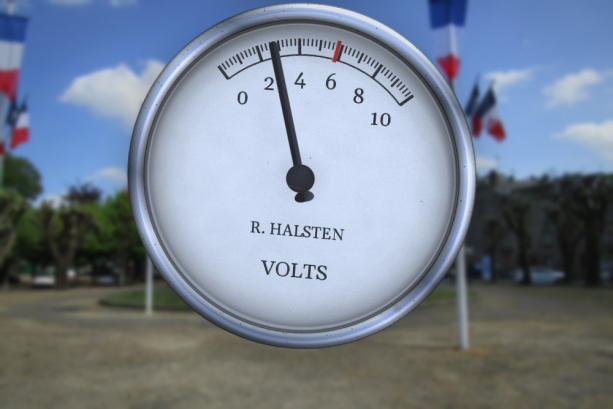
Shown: 2.8 V
